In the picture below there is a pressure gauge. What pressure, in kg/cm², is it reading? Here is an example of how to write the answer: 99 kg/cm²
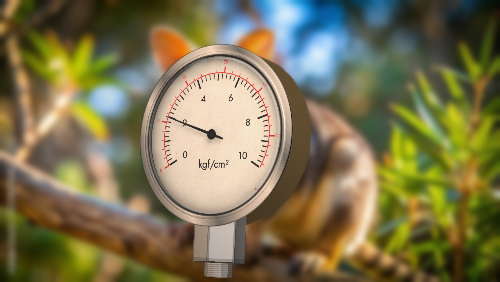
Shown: 2 kg/cm²
